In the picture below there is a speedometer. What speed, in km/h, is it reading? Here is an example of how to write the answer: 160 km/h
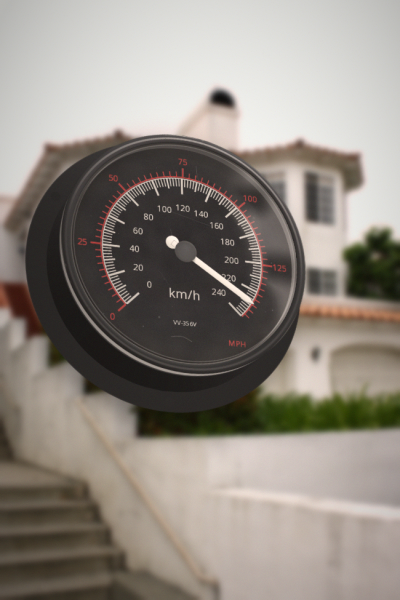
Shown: 230 km/h
